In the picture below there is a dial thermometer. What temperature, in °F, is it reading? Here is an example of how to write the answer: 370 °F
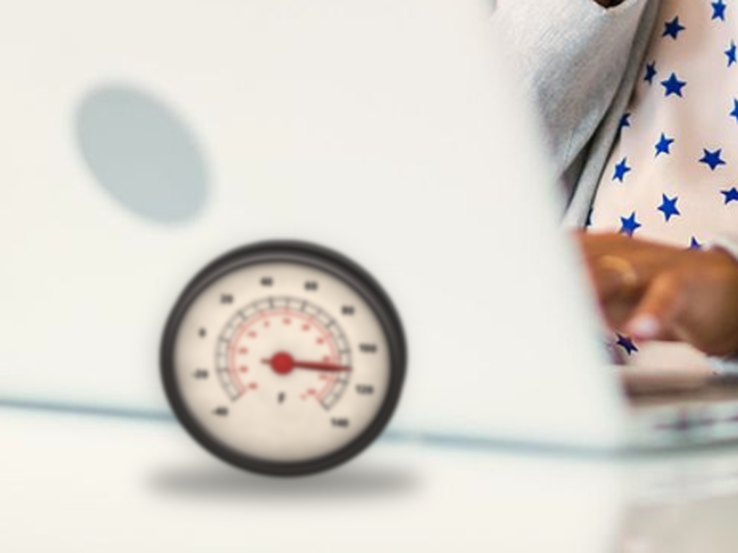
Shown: 110 °F
